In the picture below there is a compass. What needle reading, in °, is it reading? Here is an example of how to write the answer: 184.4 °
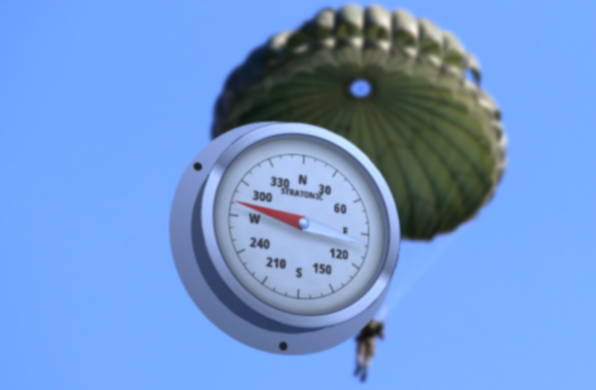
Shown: 280 °
